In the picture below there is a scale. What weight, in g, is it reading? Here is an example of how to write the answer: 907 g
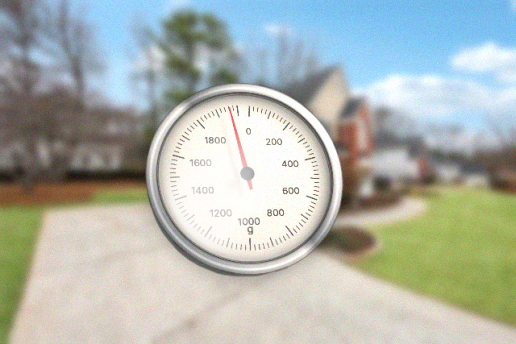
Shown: 1960 g
